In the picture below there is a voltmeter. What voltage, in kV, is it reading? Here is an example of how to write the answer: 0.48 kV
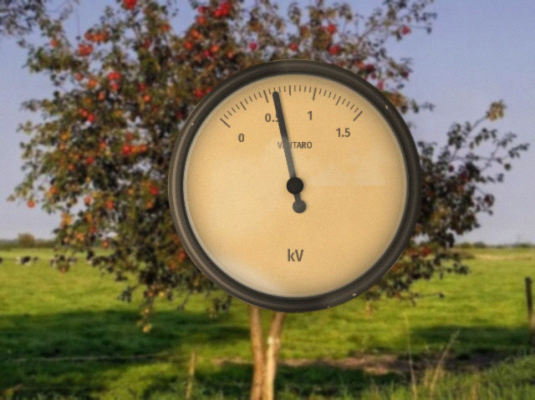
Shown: 0.6 kV
